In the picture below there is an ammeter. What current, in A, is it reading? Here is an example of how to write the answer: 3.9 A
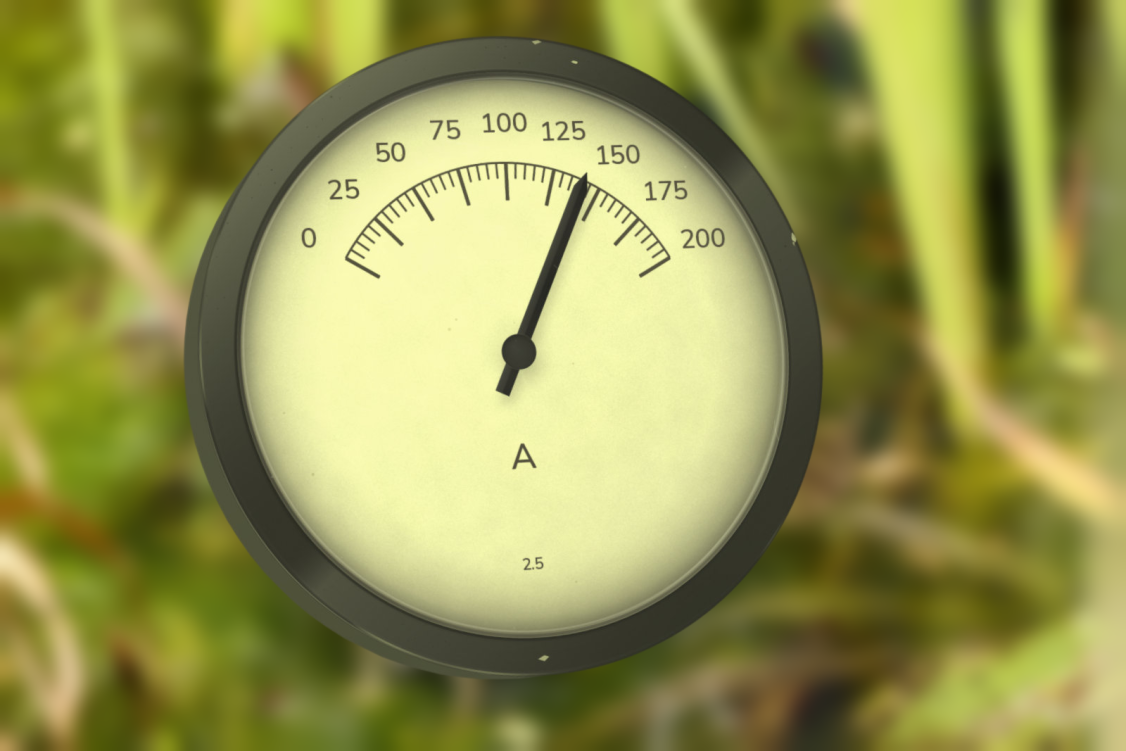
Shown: 140 A
